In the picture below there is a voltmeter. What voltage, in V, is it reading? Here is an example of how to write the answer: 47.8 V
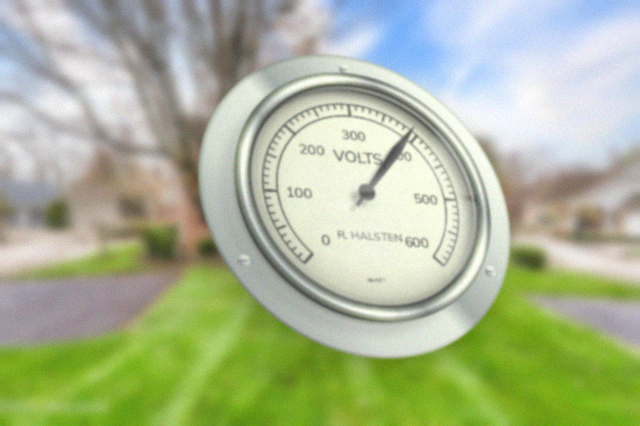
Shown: 390 V
